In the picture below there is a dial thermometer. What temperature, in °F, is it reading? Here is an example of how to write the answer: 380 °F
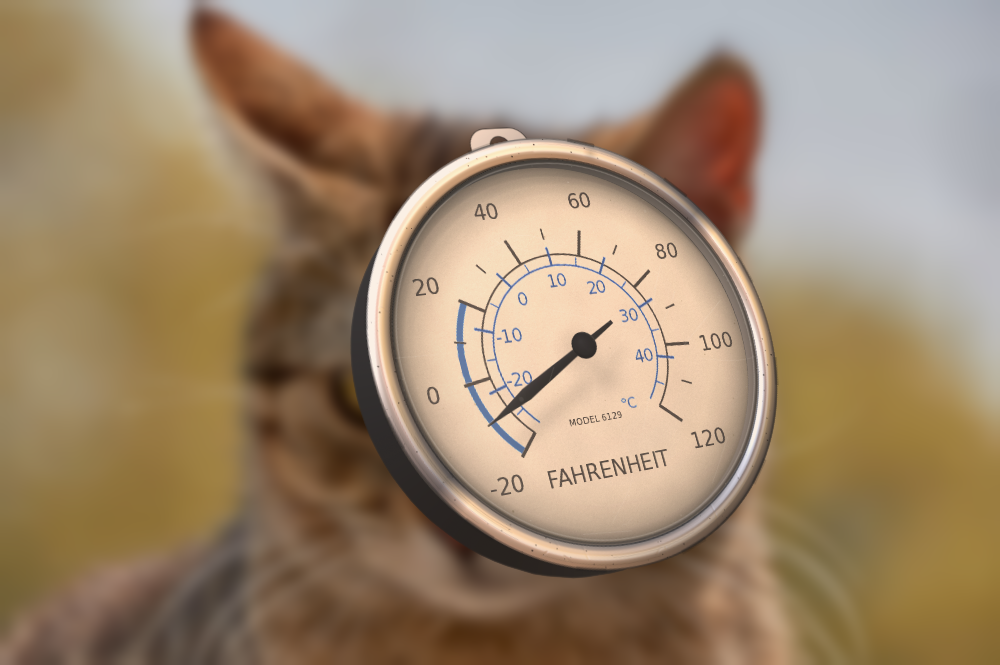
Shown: -10 °F
